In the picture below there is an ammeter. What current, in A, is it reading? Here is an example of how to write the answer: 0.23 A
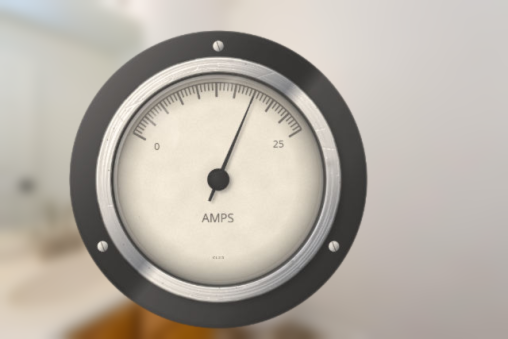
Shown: 17.5 A
